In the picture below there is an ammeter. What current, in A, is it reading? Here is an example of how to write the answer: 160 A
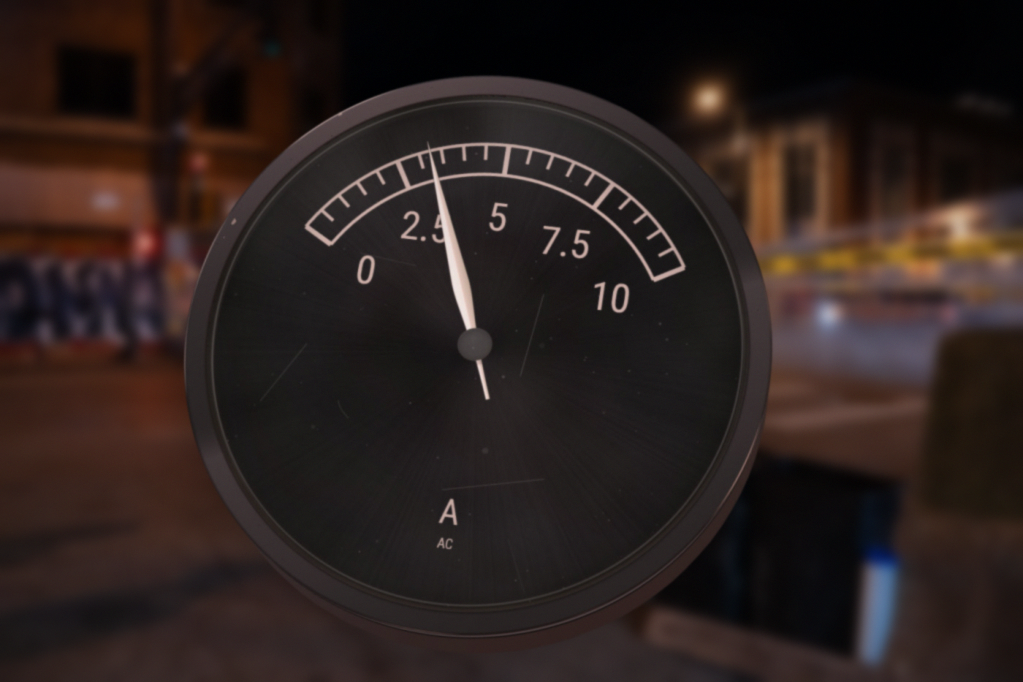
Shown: 3.25 A
